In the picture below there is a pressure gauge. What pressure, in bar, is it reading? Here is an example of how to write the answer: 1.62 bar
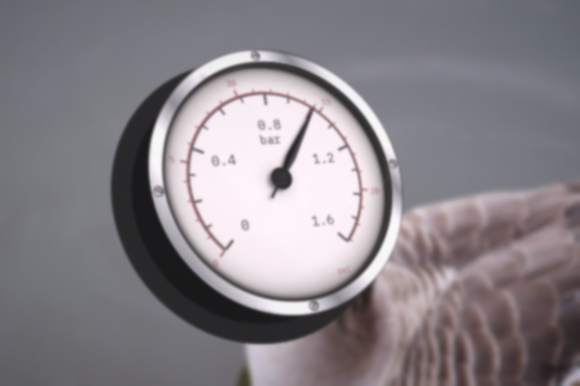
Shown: 1 bar
